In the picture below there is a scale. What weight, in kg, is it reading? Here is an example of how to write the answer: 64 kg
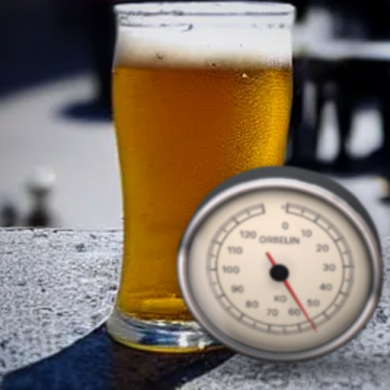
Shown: 55 kg
